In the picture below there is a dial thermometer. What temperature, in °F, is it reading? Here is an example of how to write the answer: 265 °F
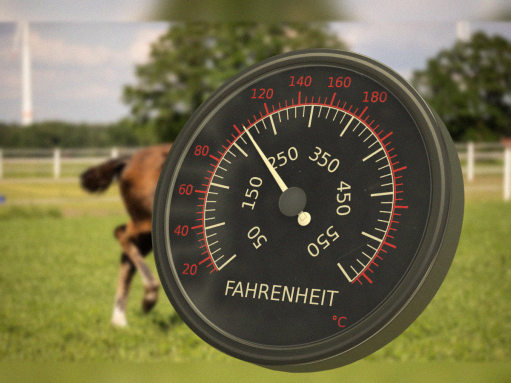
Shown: 220 °F
